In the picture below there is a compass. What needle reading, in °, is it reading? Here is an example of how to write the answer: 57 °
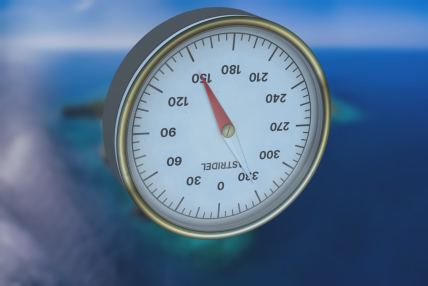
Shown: 150 °
